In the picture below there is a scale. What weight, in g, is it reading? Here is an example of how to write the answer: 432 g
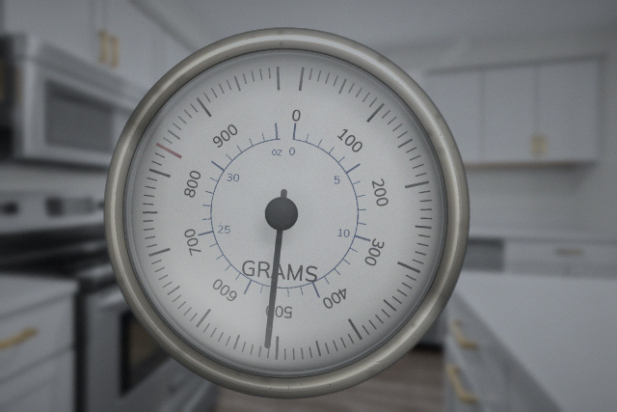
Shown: 510 g
